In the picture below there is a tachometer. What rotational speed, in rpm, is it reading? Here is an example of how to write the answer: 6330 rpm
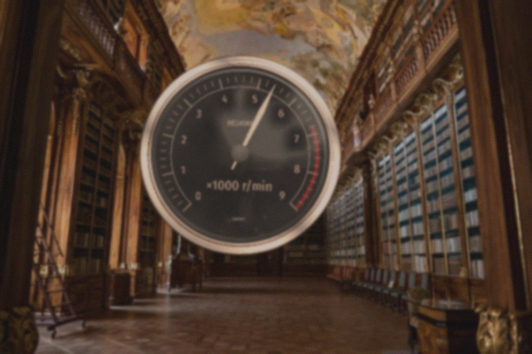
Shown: 5400 rpm
